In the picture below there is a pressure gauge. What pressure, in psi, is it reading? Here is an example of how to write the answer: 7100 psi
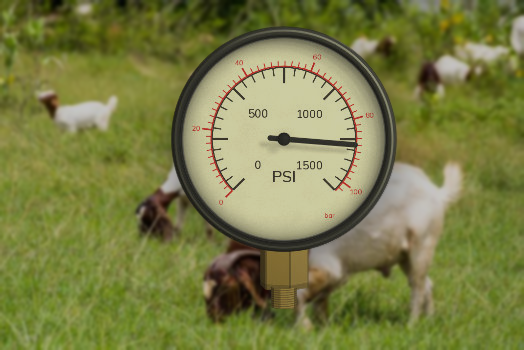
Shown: 1275 psi
